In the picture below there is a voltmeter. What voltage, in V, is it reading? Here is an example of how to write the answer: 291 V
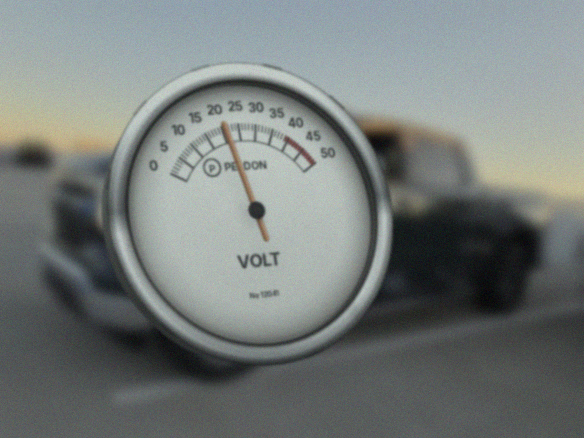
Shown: 20 V
